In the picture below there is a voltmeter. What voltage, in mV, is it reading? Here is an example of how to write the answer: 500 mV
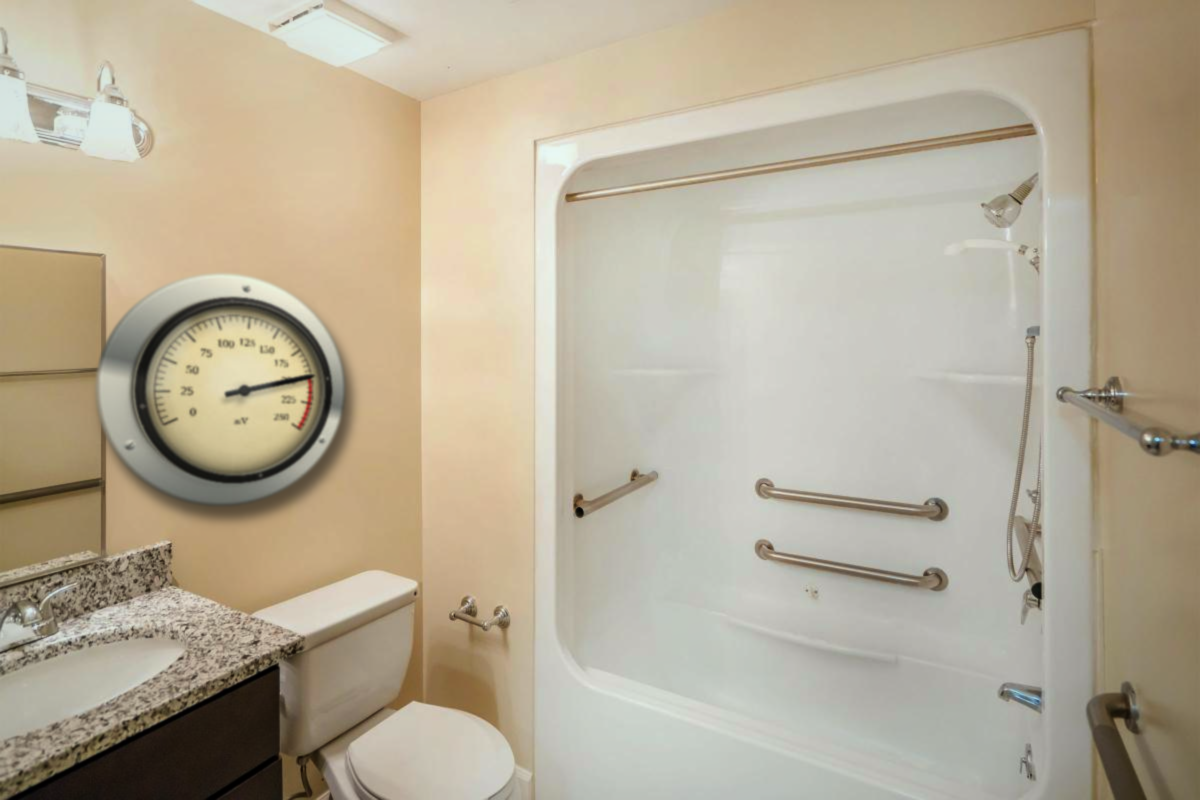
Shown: 200 mV
